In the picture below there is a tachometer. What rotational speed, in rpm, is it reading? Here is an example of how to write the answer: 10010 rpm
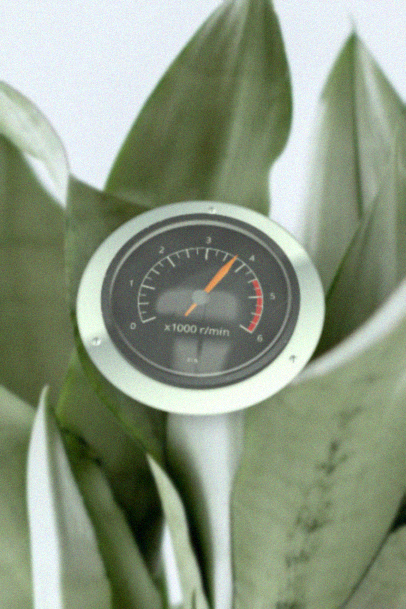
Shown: 3750 rpm
